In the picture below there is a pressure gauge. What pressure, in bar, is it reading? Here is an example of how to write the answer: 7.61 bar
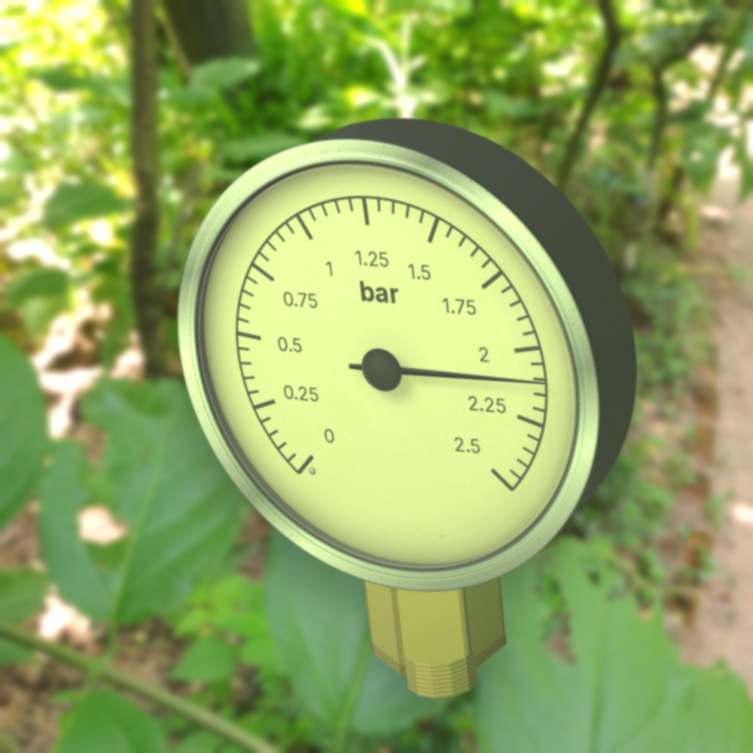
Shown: 2.1 bar
